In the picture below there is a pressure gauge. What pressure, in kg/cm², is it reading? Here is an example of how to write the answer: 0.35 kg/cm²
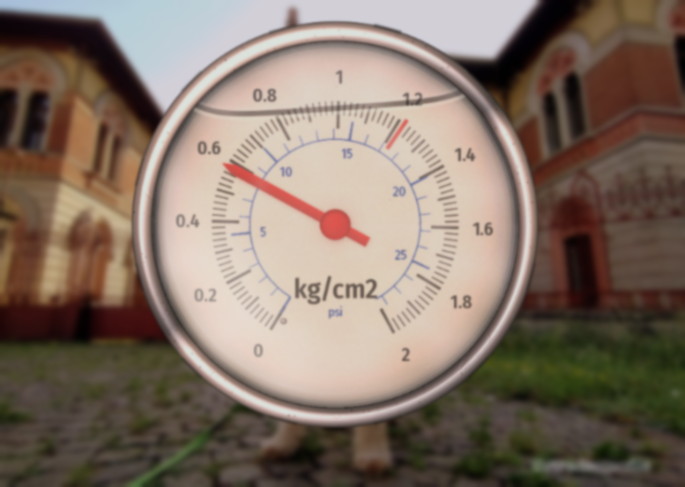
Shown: 0.58 kg/cm²
